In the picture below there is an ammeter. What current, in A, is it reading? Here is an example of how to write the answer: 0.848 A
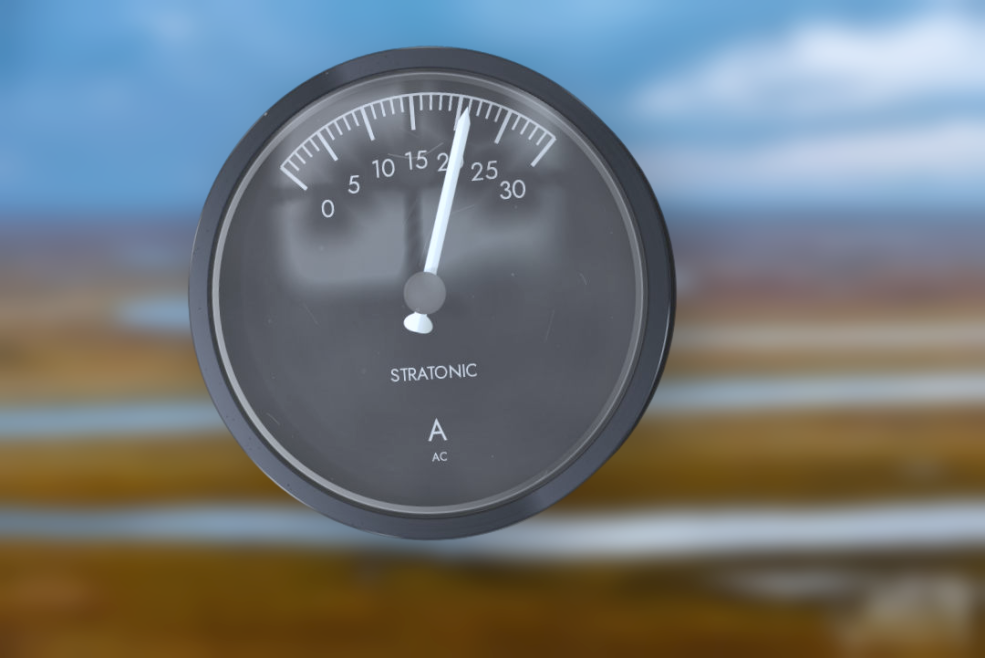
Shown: 21 A
